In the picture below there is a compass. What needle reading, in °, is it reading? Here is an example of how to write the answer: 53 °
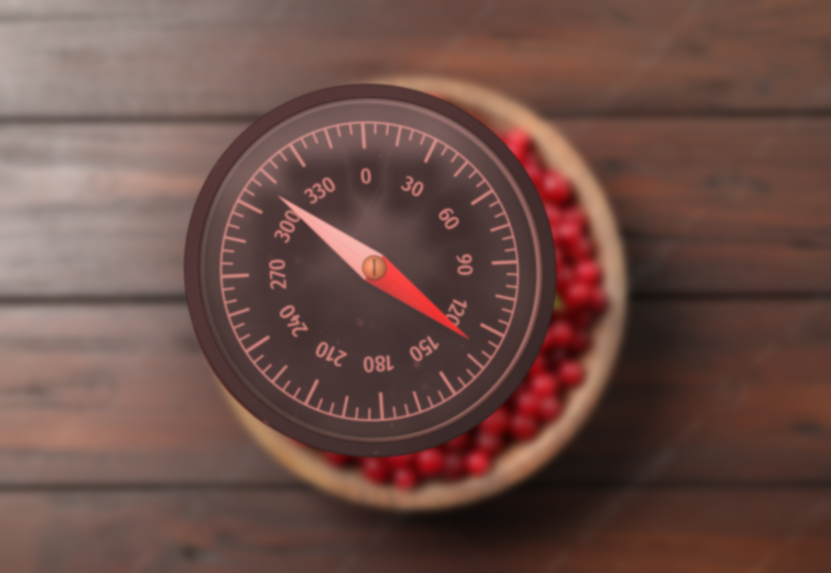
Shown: 130 °
